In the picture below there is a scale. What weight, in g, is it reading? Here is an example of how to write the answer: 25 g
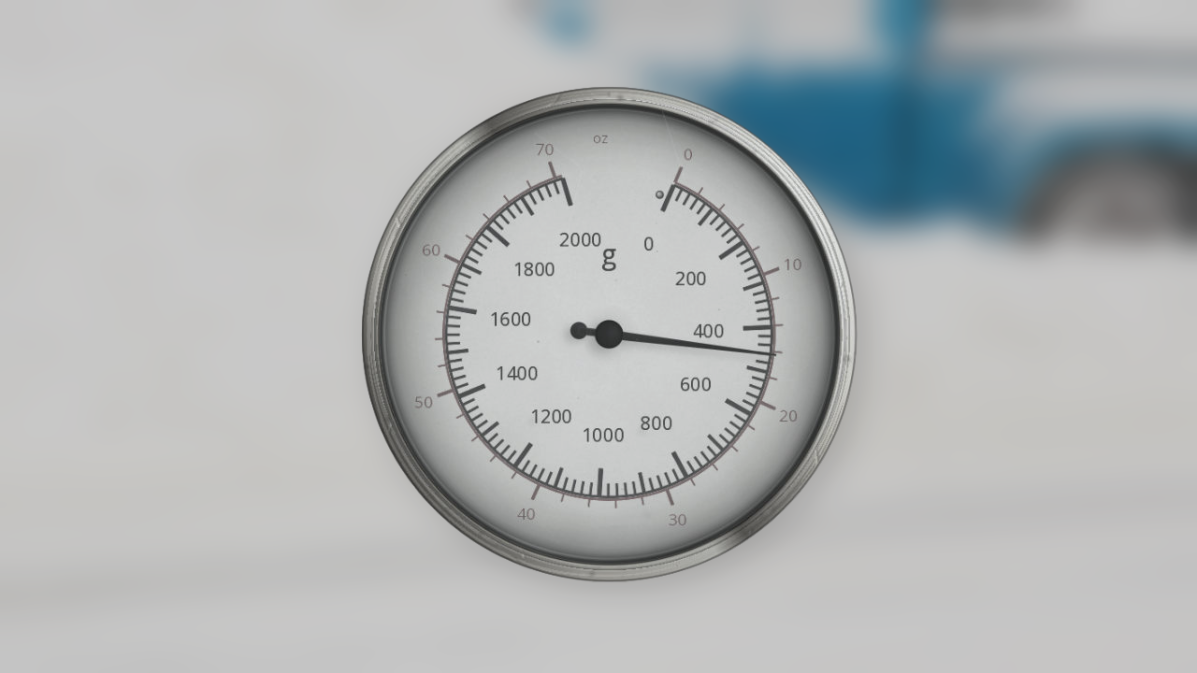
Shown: 460 g
